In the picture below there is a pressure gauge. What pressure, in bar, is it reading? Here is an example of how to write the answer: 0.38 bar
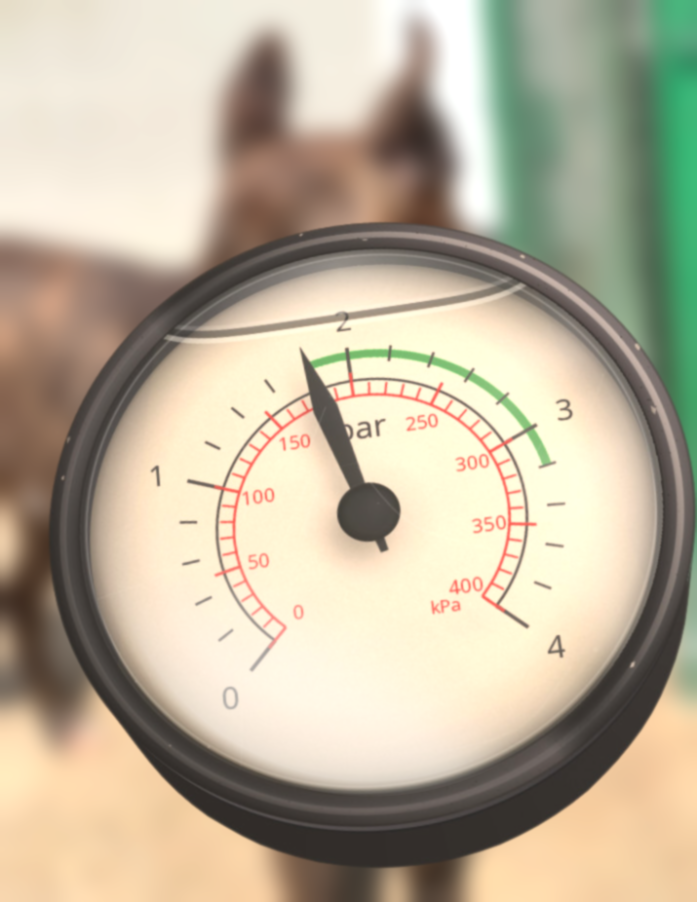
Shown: 1.8 bar
